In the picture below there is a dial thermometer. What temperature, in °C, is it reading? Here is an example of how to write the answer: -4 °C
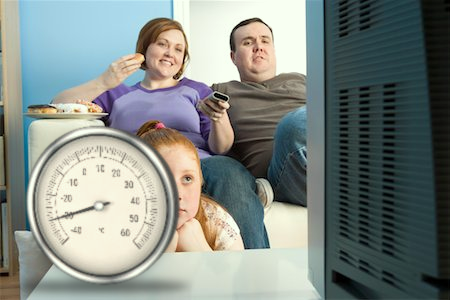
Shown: -30 °C
